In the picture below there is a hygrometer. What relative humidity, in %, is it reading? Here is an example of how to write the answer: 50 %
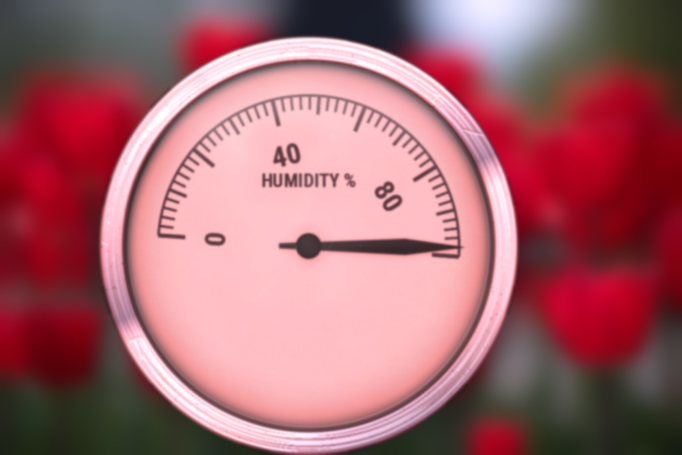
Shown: 98 %
